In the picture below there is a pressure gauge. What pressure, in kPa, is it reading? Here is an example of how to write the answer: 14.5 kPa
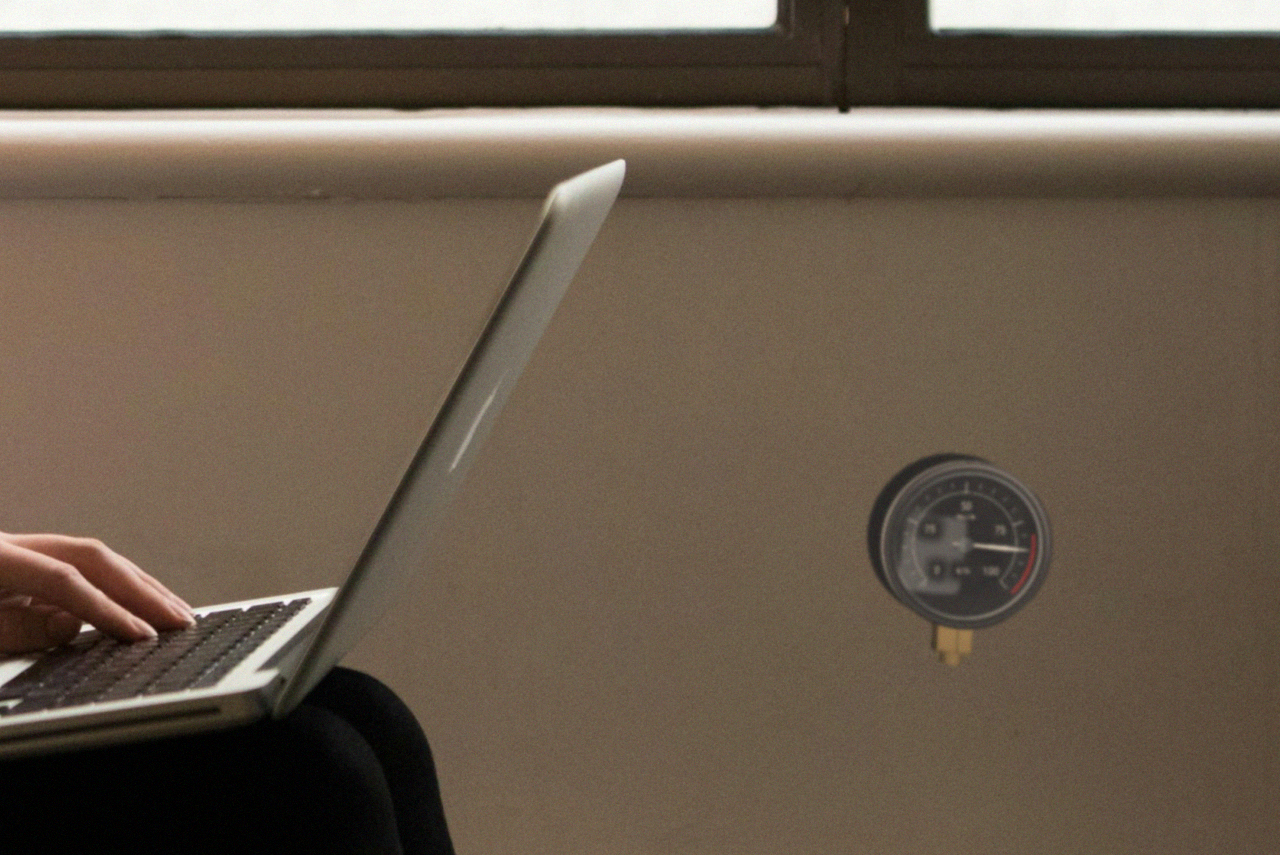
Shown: 85 kPa
